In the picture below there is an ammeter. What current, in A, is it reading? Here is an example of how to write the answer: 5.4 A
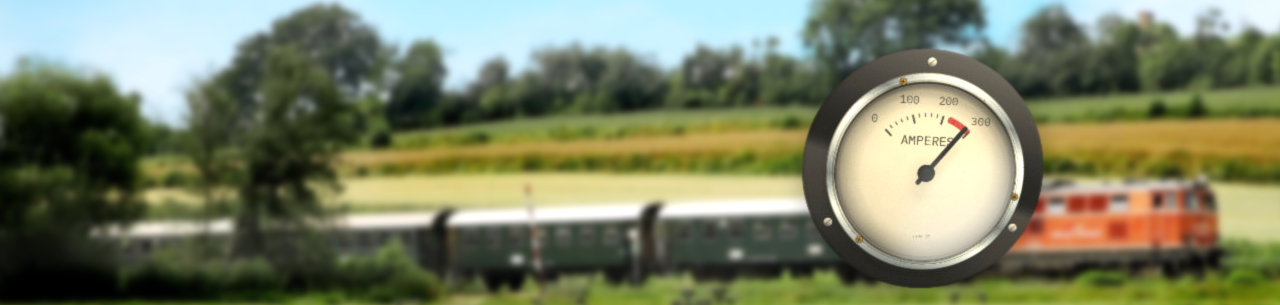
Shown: 280 A
